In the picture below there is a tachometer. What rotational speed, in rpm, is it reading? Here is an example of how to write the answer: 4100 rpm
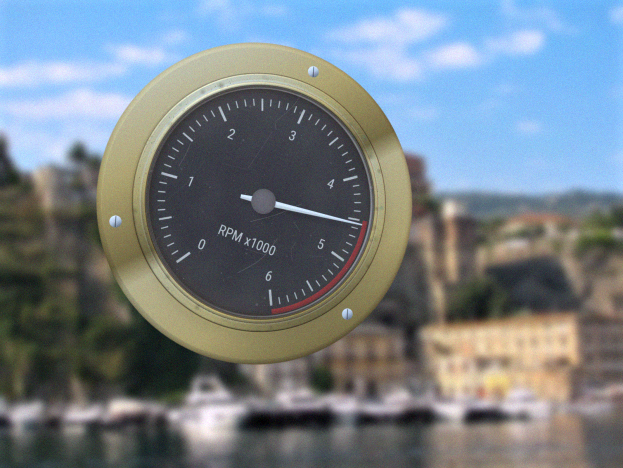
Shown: 4550 rpm
